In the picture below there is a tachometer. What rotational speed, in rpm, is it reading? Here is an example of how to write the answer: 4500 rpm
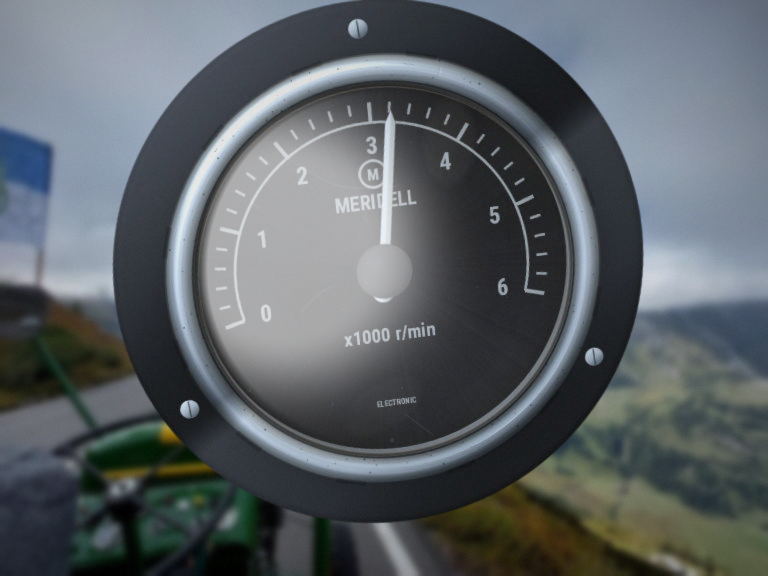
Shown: 3200 rpm
